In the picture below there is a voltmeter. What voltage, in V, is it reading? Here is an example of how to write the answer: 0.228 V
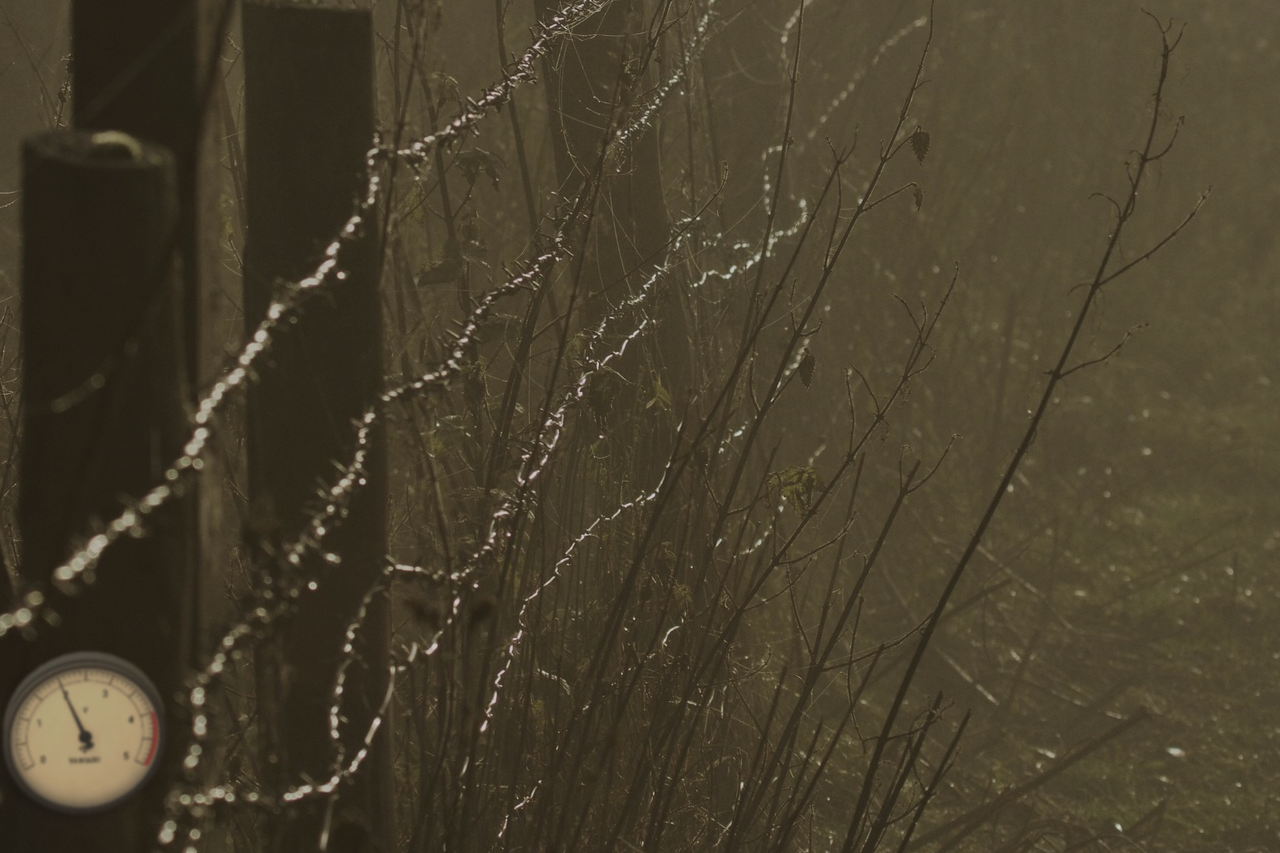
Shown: 2 V
